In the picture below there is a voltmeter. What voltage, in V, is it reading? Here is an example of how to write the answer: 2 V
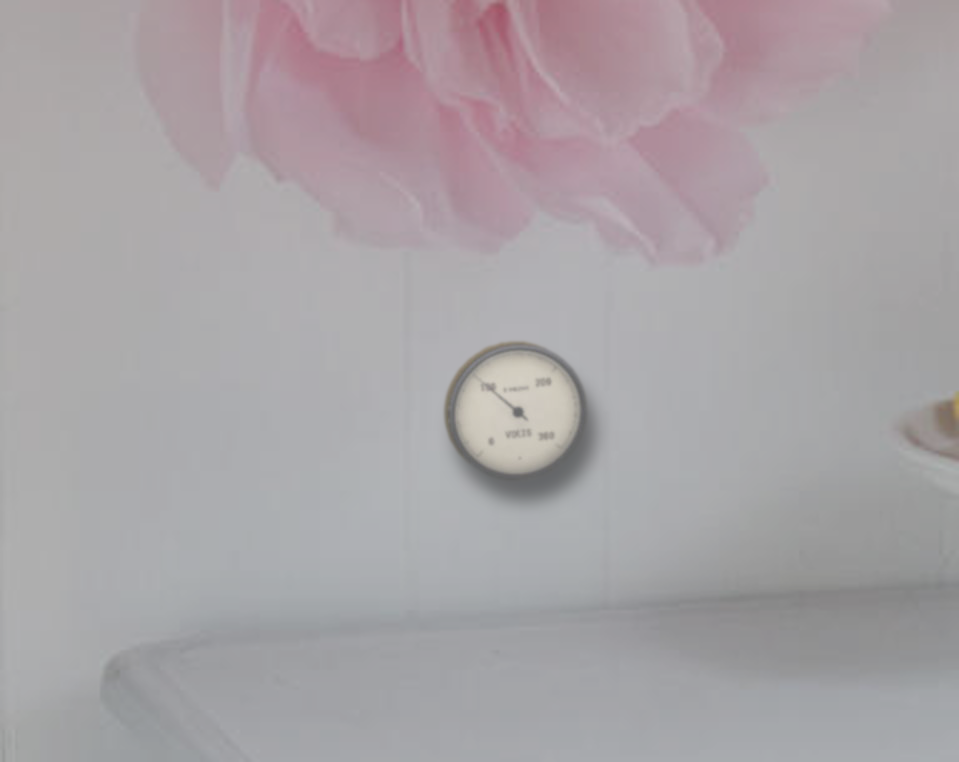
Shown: 100 V
